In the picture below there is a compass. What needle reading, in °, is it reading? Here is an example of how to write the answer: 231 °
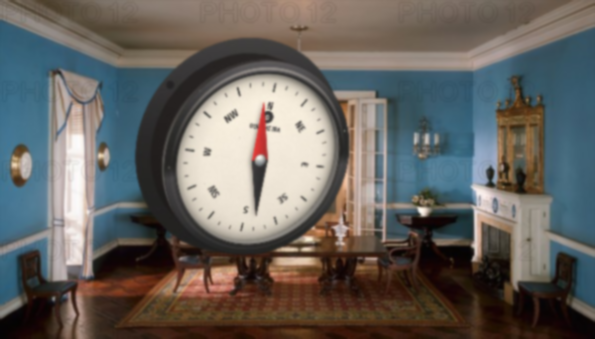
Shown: 350 °
